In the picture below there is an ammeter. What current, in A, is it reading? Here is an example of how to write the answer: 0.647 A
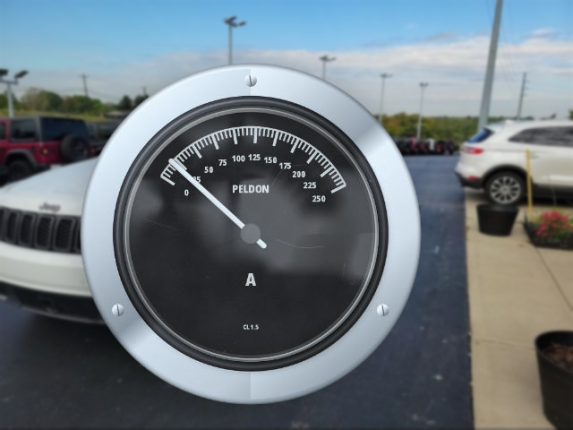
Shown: 20 A
